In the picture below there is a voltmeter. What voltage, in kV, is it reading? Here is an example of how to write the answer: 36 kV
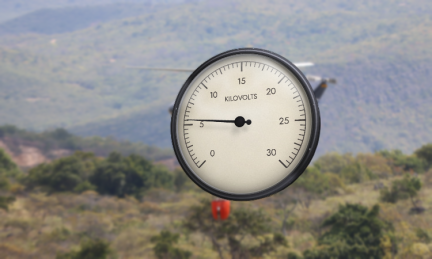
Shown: 5.5 kV
